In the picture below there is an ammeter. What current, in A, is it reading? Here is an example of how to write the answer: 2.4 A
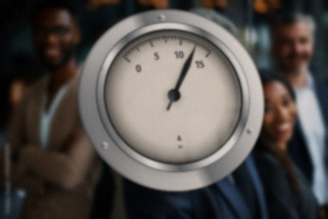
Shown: 12.5 A
